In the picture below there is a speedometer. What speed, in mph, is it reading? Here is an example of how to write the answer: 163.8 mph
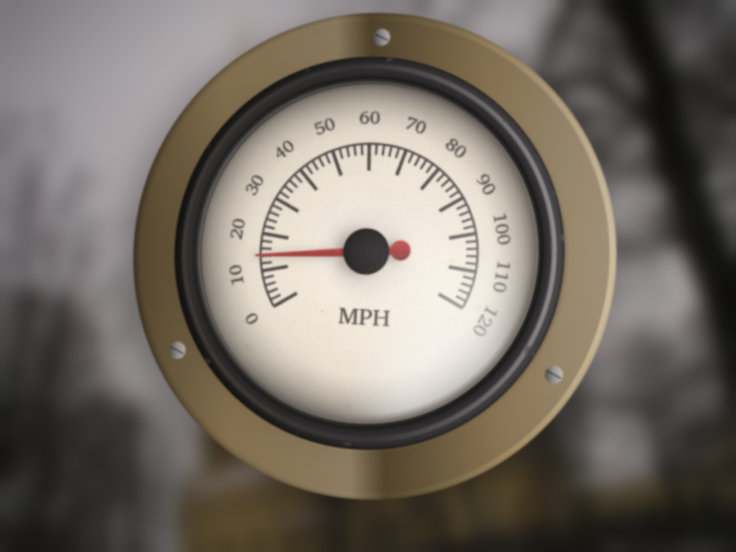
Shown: 14 mph
